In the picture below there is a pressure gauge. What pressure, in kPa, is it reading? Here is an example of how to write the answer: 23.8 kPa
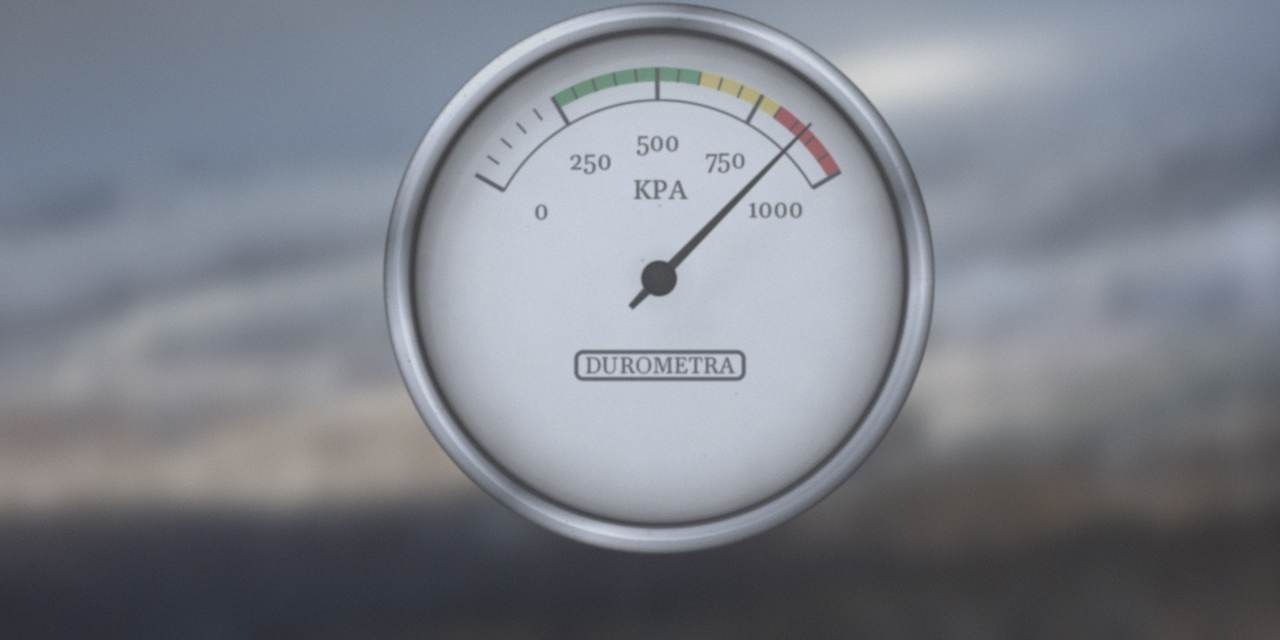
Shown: 875 kPa
